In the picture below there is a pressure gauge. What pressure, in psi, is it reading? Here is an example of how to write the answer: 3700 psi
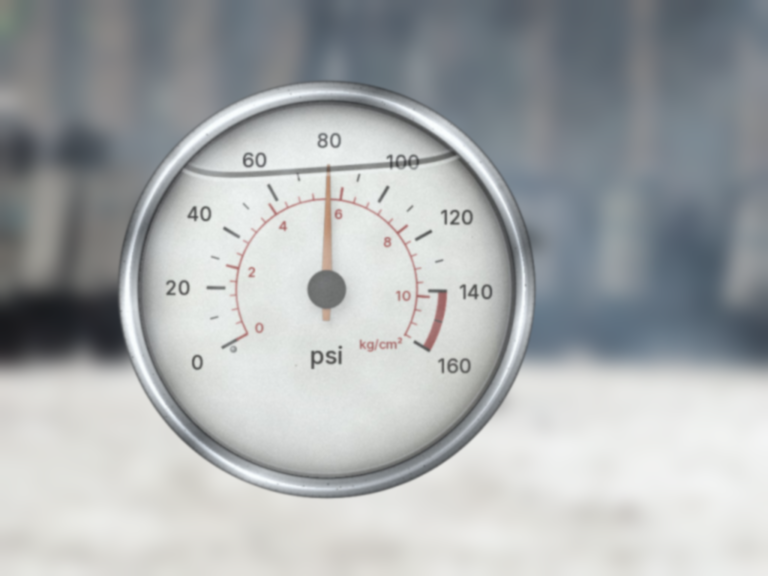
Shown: 80 psi
